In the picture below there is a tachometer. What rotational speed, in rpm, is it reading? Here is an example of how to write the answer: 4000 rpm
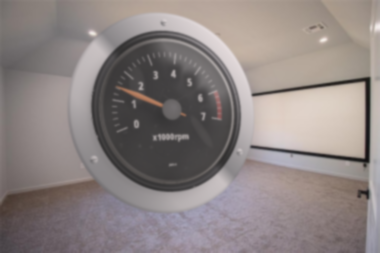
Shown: 1400 rpm
